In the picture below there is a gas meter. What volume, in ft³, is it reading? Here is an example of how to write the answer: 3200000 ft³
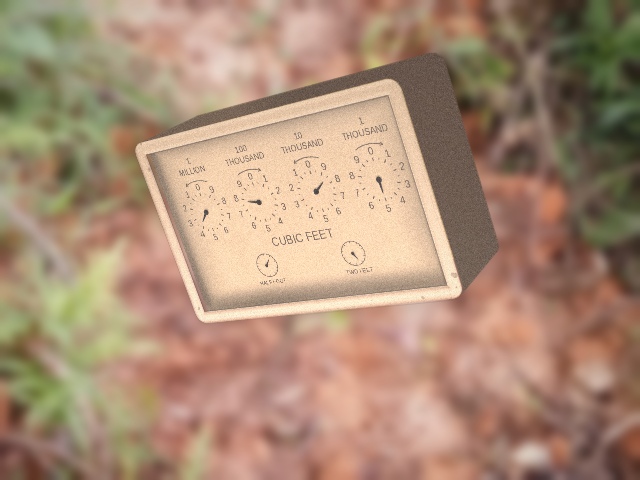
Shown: 378500 ft³
